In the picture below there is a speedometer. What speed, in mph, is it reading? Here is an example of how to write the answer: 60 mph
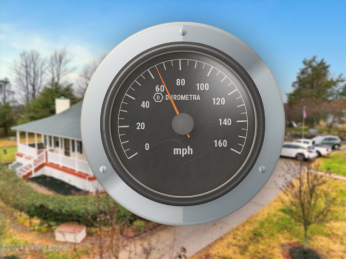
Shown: 65 mph
